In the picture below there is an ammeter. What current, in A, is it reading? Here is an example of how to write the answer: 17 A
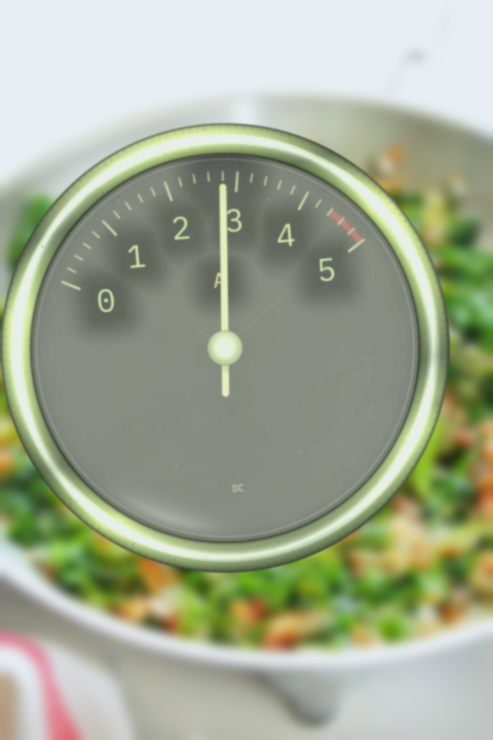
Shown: 2.8 A
